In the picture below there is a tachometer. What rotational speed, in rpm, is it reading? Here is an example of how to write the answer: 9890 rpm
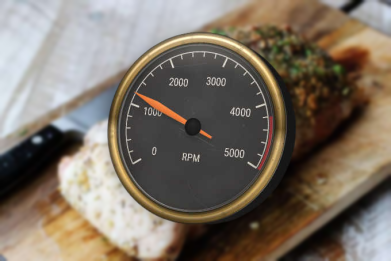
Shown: 1200 rpm
